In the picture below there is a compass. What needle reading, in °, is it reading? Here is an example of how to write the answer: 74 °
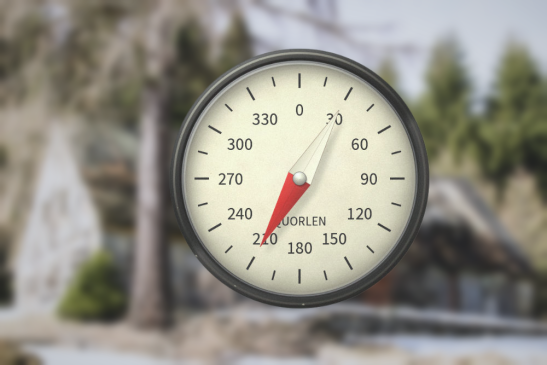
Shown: 210 °
